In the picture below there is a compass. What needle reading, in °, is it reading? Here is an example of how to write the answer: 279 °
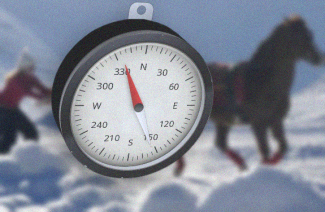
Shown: 335 °
